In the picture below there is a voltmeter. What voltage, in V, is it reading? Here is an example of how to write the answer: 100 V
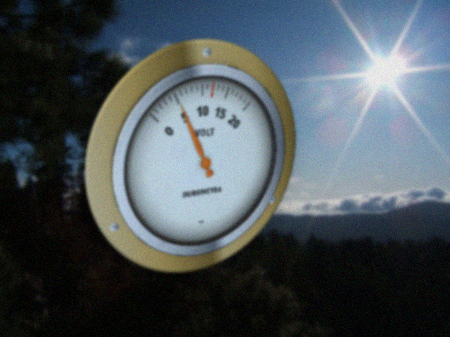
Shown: 5 V
